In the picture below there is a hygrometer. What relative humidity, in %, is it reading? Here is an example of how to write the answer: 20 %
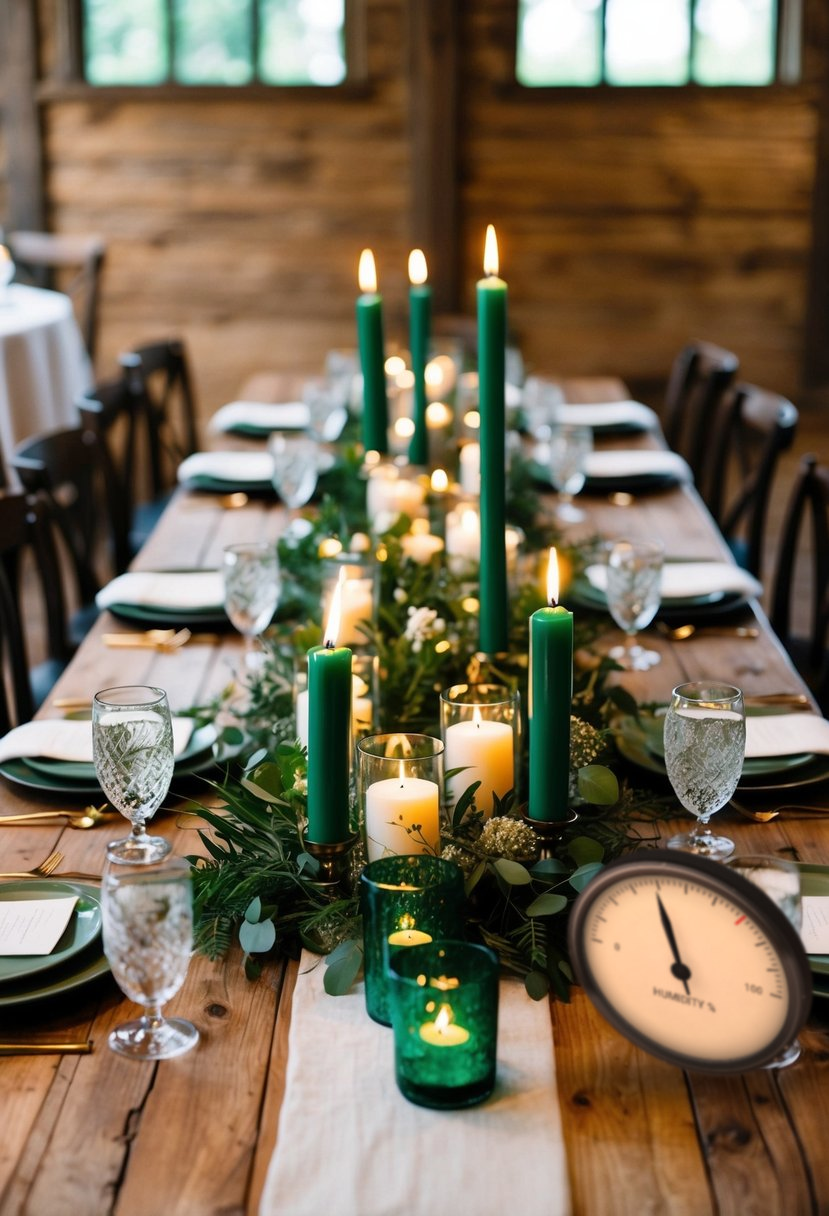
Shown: 40 %
